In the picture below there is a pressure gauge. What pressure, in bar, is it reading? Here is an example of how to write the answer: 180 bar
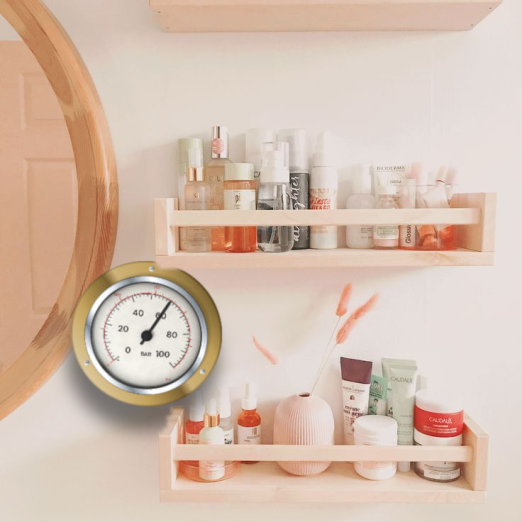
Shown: 60 bar
